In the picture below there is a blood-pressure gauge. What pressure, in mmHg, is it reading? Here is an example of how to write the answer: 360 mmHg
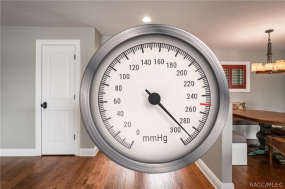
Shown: 290 mmHg
